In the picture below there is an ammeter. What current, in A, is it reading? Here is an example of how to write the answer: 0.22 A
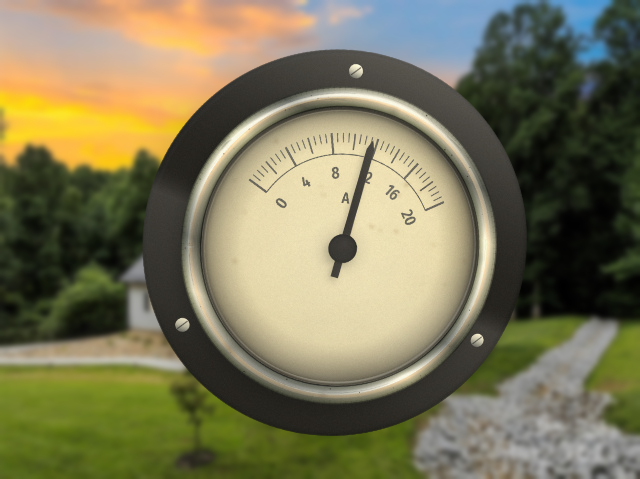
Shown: 11.5 A
